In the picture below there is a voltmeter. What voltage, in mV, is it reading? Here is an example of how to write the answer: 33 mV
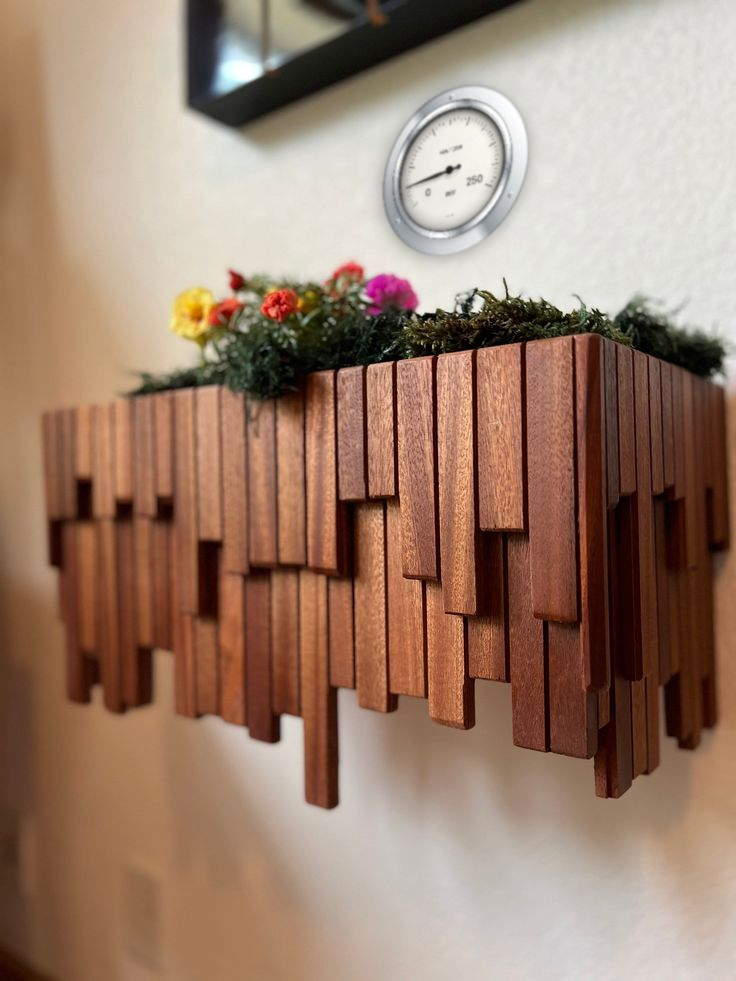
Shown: 25 mV
